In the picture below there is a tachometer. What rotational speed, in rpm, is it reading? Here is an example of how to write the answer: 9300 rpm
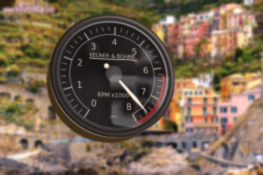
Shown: 7600 rpm
